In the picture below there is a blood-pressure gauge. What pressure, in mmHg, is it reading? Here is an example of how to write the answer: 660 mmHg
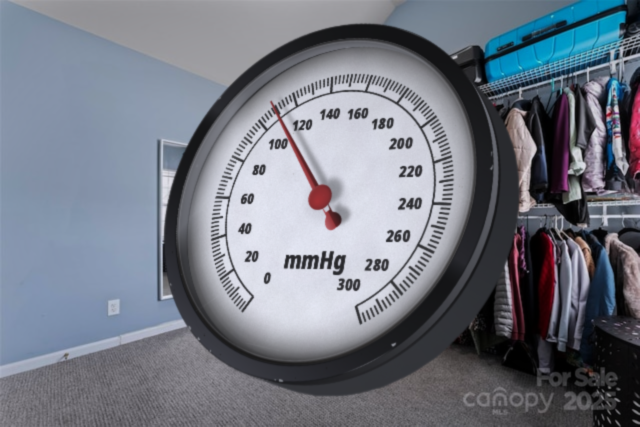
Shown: 110 mmHg
